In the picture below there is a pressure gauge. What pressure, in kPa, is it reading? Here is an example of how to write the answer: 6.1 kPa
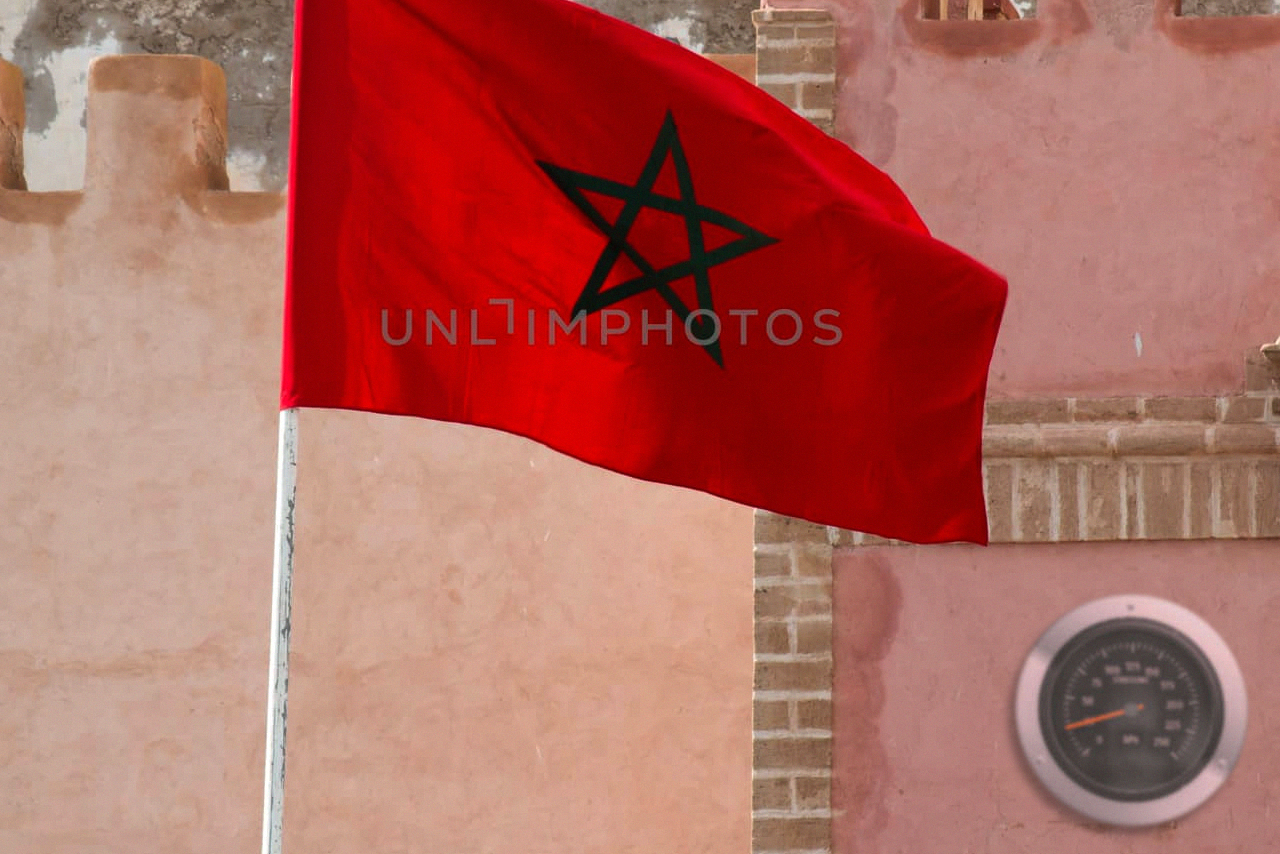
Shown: 25 kPa
